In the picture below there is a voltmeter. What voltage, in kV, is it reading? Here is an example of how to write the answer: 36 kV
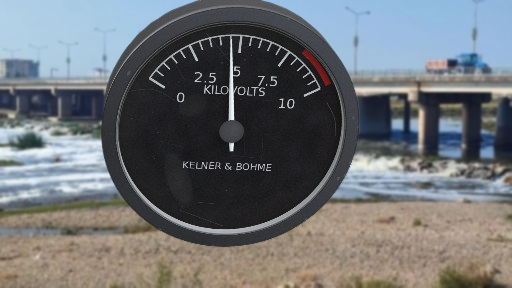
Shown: 4.5 kV
